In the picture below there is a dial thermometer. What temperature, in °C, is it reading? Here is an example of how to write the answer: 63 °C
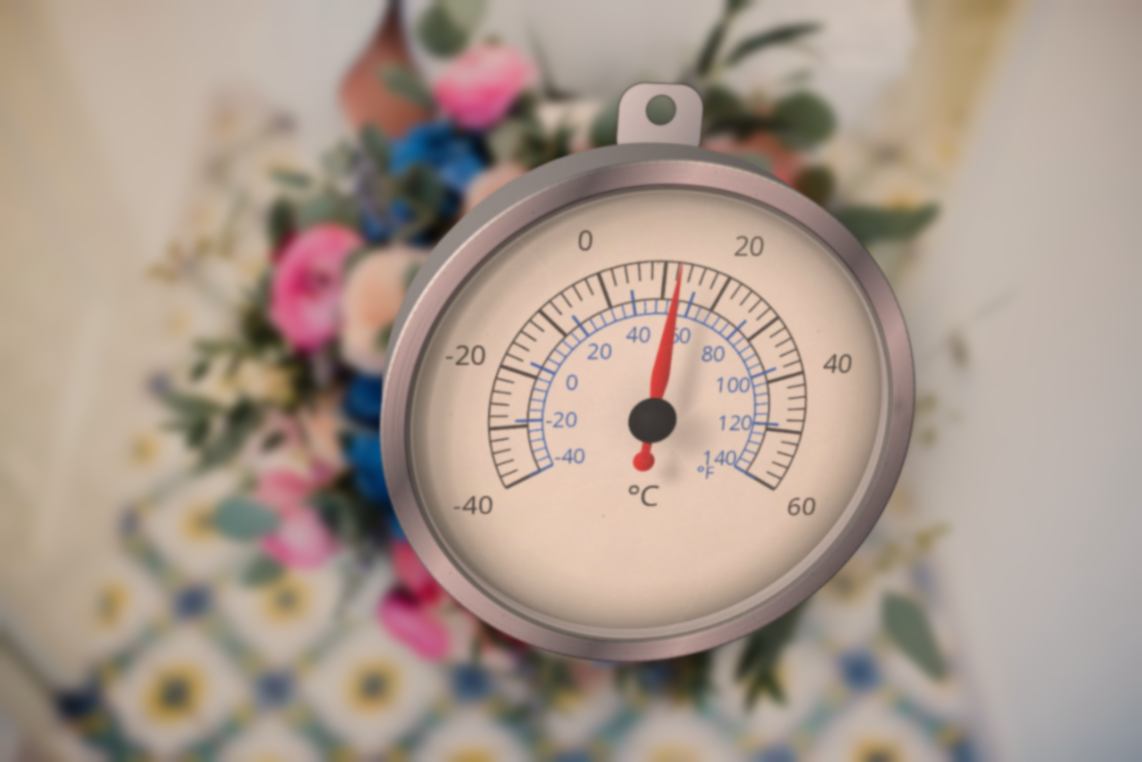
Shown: 12 °C
